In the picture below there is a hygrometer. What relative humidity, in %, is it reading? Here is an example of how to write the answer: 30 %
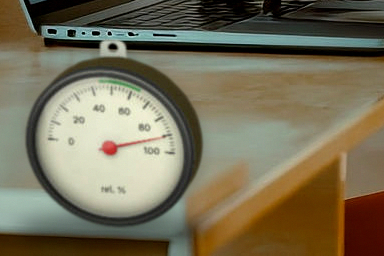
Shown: 90 %
